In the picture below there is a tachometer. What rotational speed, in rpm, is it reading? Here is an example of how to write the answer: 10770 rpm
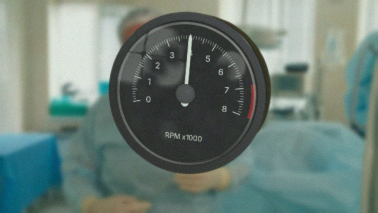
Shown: 4000 rpm
